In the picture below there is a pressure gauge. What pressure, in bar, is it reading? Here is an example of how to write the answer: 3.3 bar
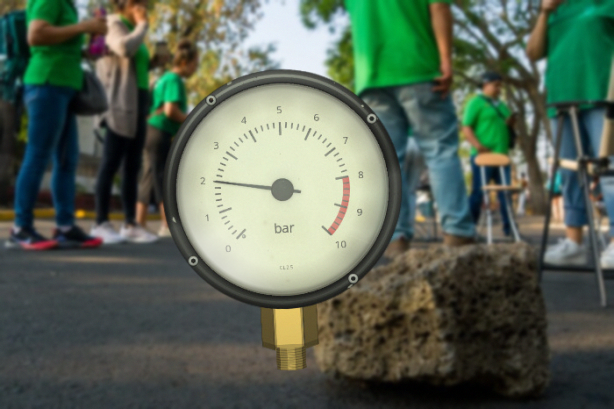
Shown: 2 bar
